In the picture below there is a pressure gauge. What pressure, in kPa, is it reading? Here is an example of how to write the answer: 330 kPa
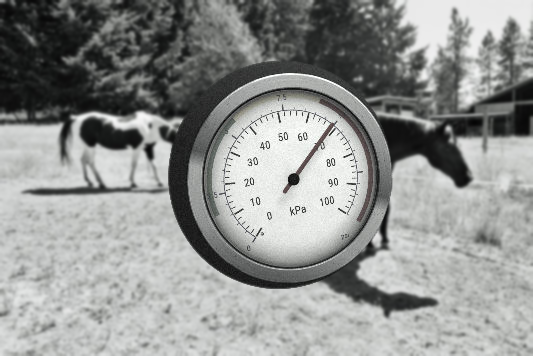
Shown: 68 kPa
